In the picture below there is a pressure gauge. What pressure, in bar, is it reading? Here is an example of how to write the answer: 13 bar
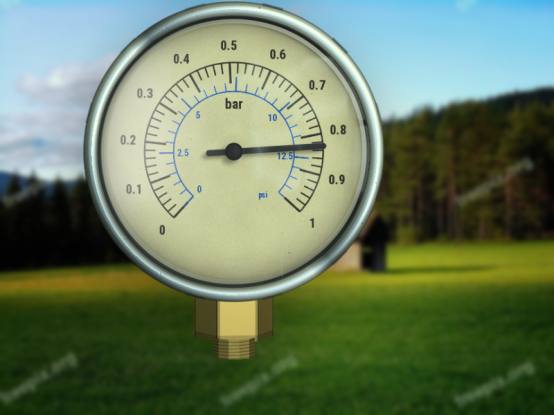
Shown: 0.83 bar
